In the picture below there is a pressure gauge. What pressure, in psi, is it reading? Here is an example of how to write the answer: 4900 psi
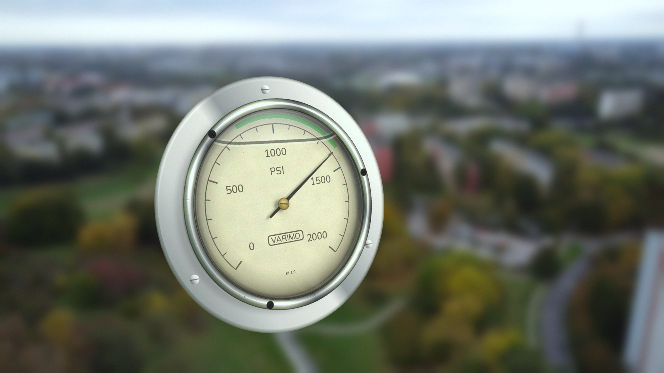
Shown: 1400 psi
